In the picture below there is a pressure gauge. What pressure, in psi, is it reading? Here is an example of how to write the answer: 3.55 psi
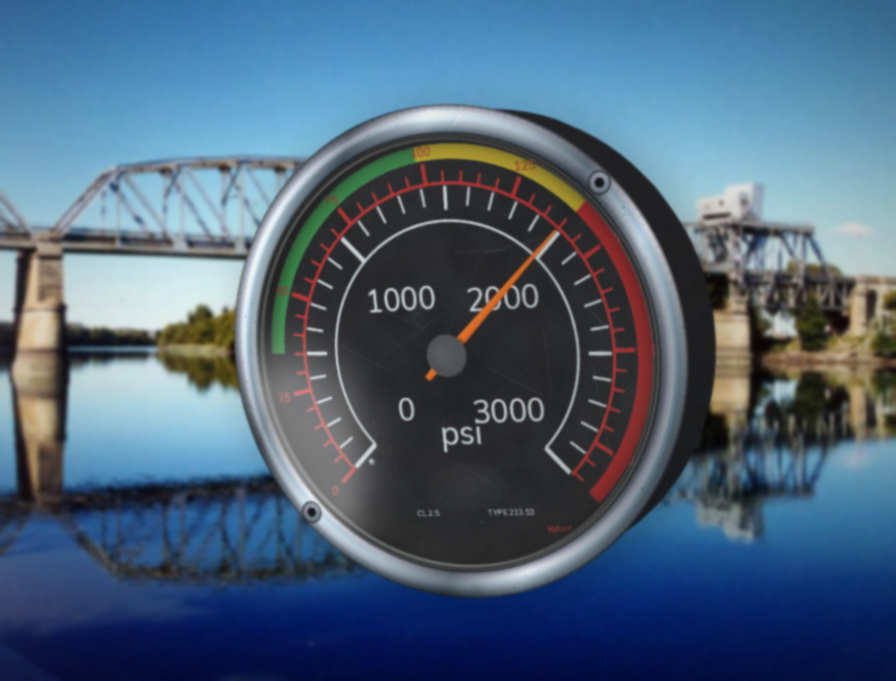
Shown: 2000 psi
